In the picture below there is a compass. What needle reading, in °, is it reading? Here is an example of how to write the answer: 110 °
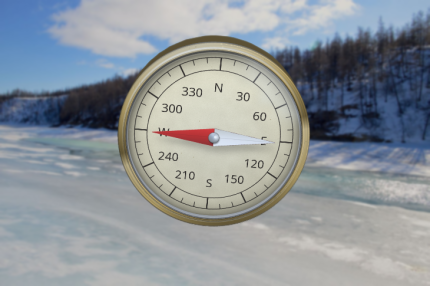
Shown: 270 °
